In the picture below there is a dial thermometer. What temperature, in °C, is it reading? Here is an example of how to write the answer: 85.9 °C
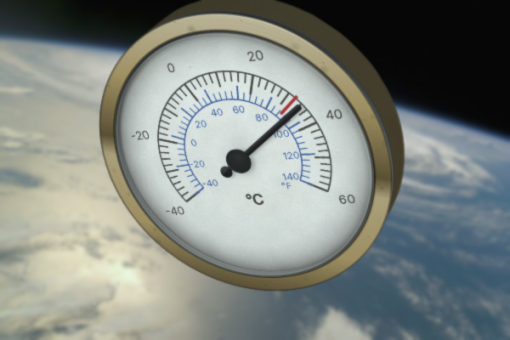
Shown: 34 °C
